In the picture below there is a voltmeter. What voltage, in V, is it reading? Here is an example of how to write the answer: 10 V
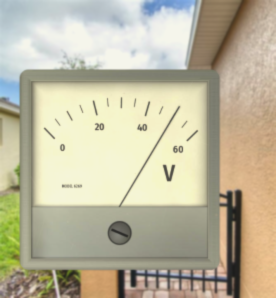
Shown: 50 V
